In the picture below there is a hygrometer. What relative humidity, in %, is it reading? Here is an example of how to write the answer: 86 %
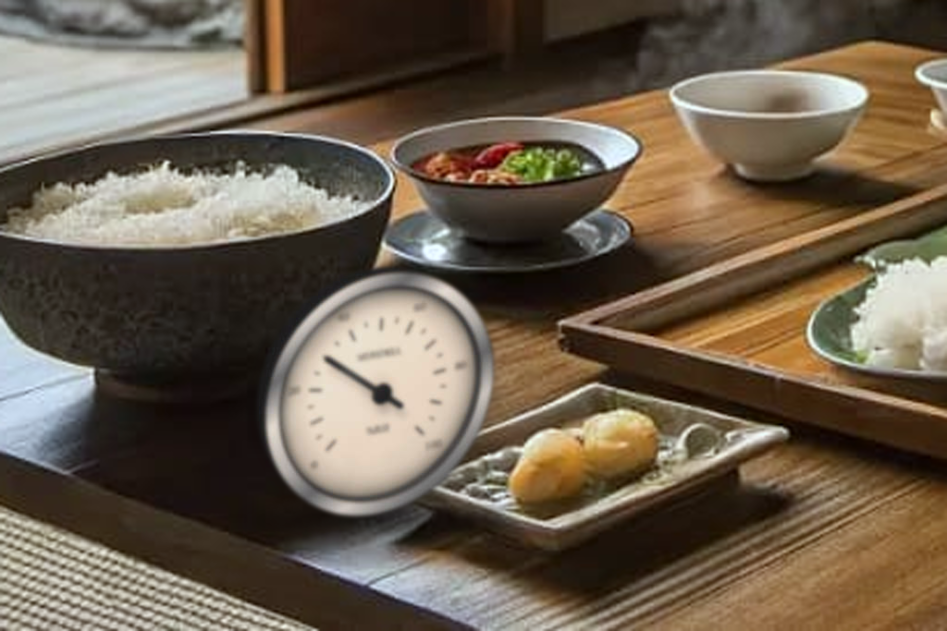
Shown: 30 %
